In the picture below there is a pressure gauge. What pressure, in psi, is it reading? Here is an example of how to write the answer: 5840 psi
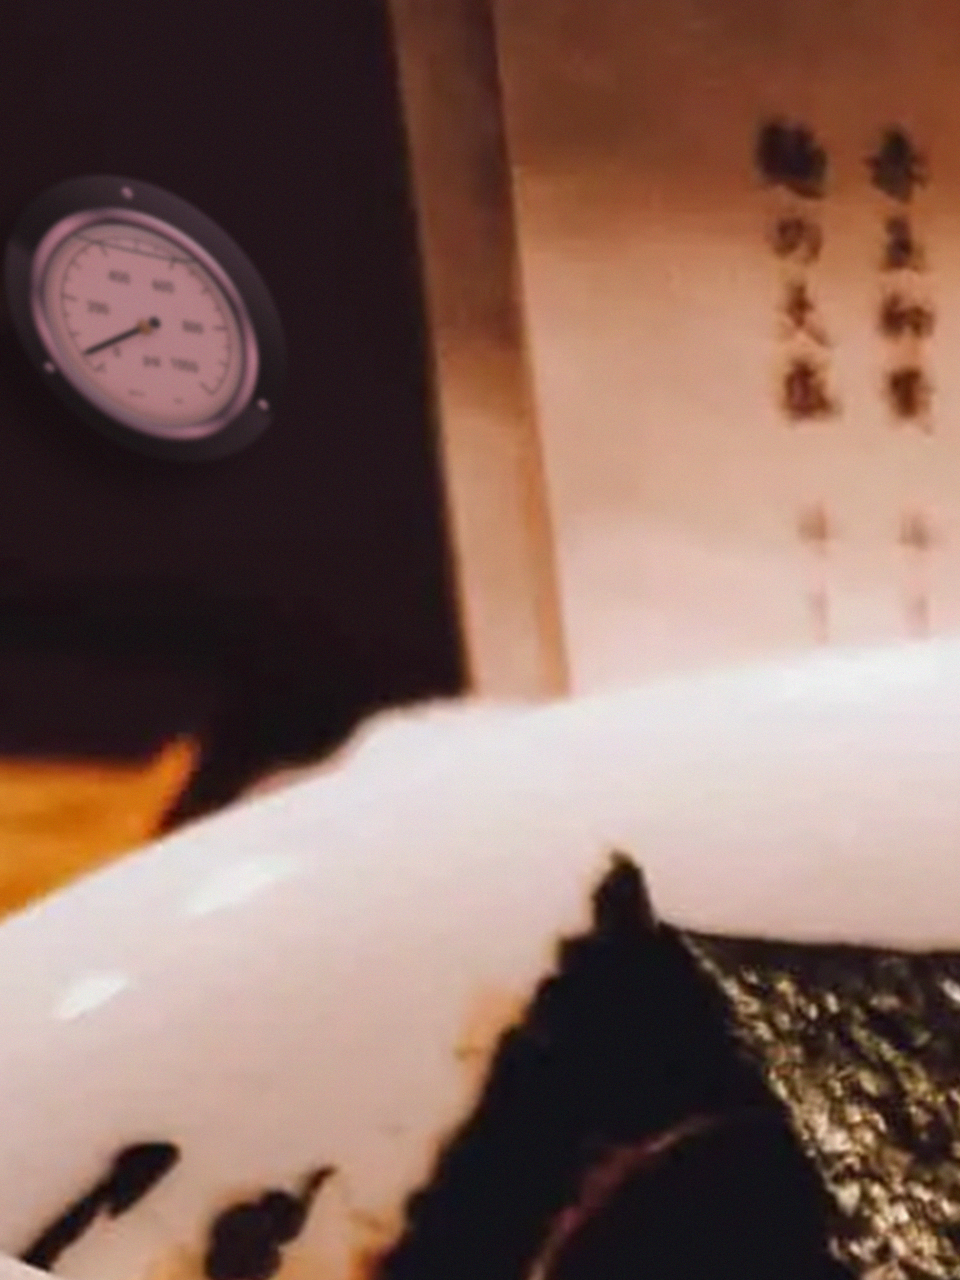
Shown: 50 psi
